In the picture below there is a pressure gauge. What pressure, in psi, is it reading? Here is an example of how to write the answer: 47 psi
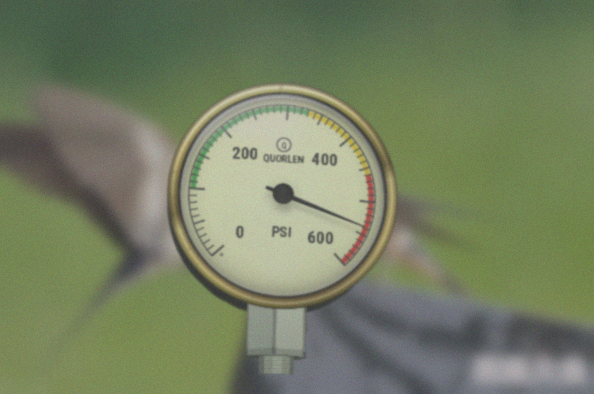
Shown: 540 psi
